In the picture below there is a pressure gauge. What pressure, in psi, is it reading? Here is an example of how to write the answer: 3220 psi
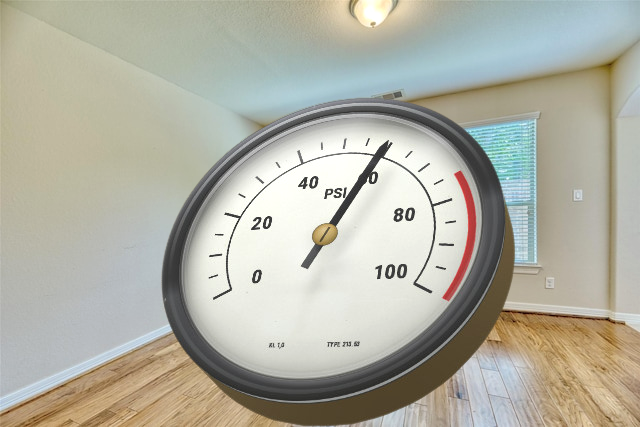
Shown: 60 psi
